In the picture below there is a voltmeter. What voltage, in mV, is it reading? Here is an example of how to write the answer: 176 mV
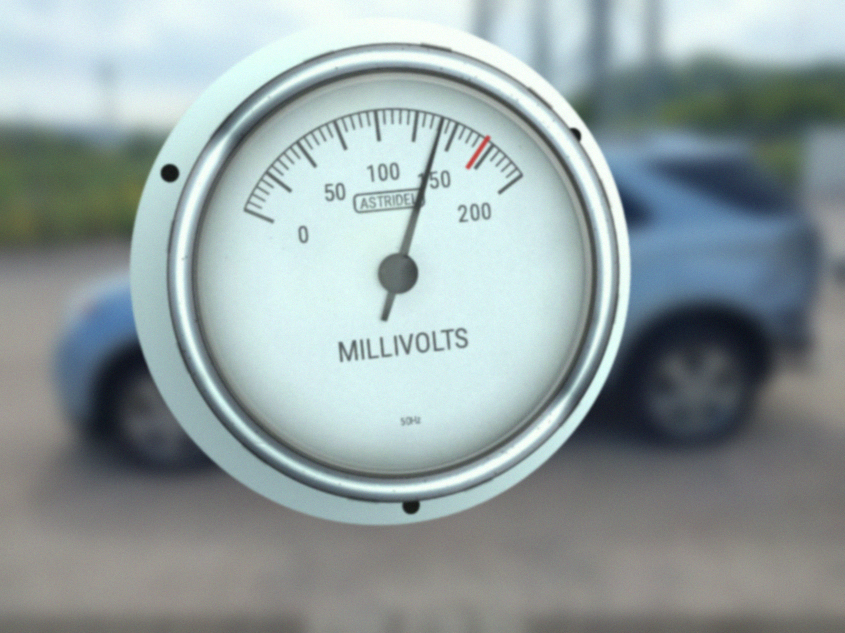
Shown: 140 mV
